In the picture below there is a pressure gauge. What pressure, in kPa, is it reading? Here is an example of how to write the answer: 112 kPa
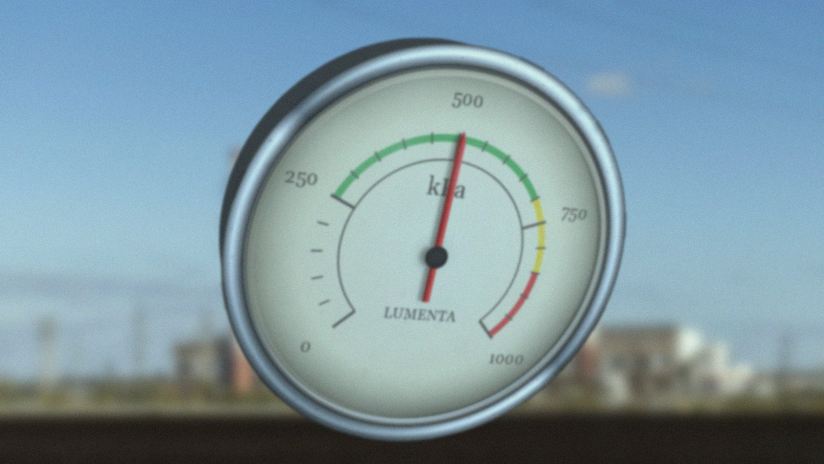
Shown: 500 kPa
